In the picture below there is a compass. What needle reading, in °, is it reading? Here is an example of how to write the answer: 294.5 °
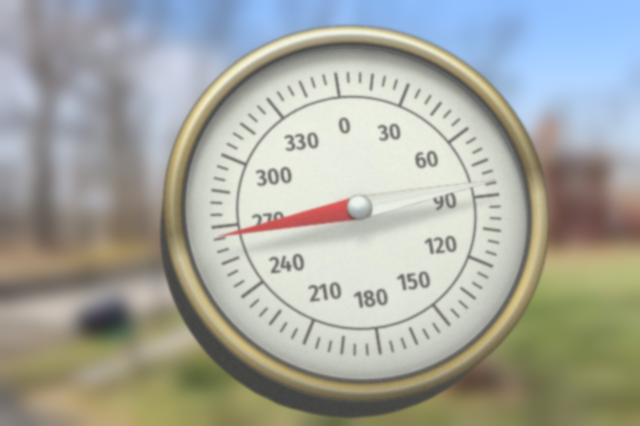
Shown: 265 °
